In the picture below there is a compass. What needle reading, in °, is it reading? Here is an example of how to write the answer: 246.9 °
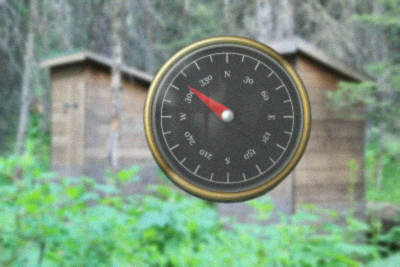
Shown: 307.5 °
